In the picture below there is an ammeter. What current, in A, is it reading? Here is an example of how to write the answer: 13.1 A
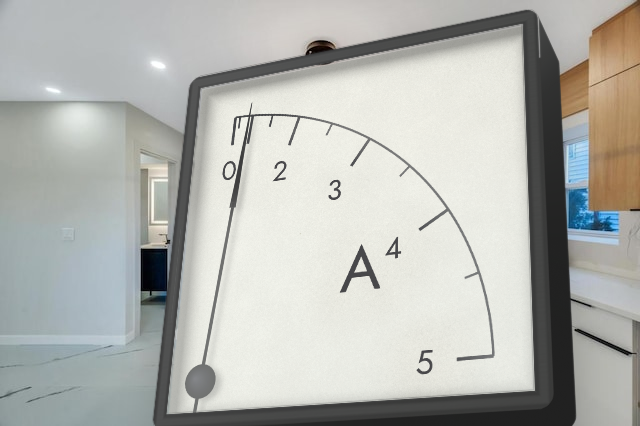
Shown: 1 A
